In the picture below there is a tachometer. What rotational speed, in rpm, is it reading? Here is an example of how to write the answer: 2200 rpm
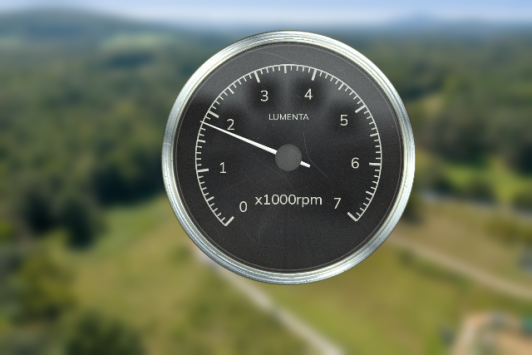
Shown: 1800 rpm
